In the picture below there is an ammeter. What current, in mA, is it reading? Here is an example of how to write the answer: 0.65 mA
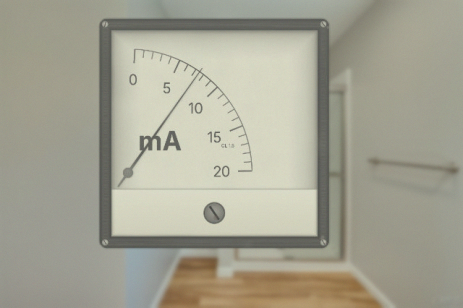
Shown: 7.5 mA
